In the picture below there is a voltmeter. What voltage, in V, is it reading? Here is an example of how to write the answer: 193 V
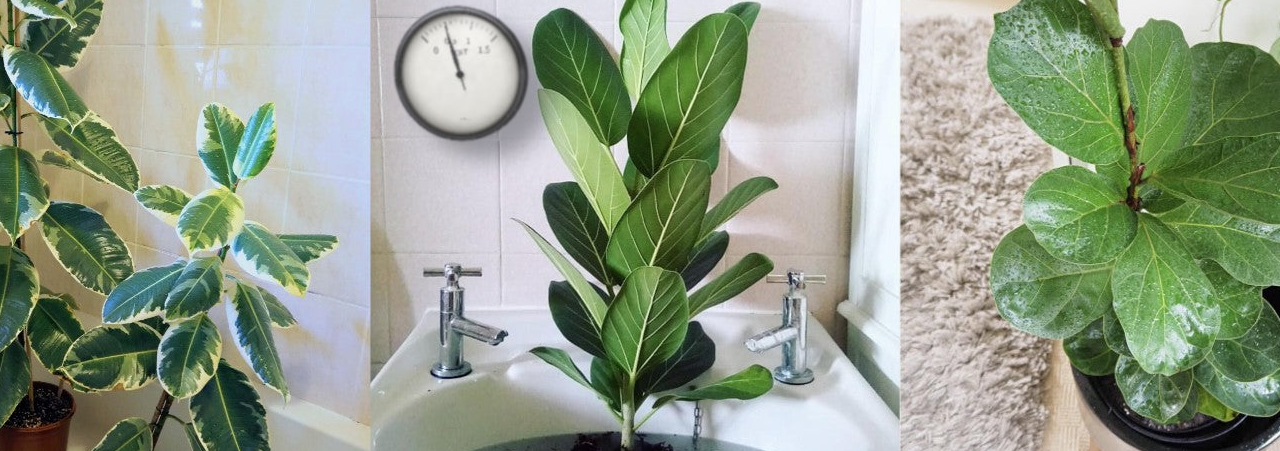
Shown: 0.5 V
